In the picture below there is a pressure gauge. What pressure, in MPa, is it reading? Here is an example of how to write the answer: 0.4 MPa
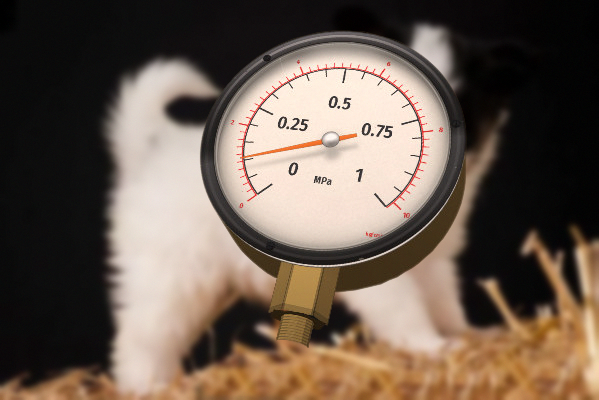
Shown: 0.1 MPa
